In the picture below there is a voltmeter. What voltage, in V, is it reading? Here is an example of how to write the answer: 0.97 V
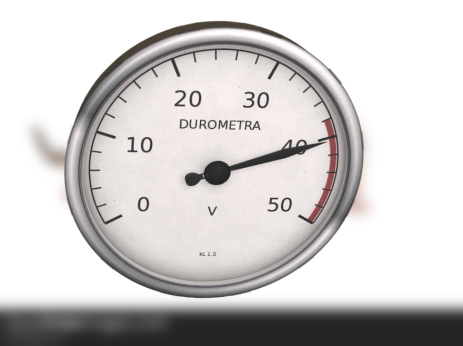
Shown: 40 V
